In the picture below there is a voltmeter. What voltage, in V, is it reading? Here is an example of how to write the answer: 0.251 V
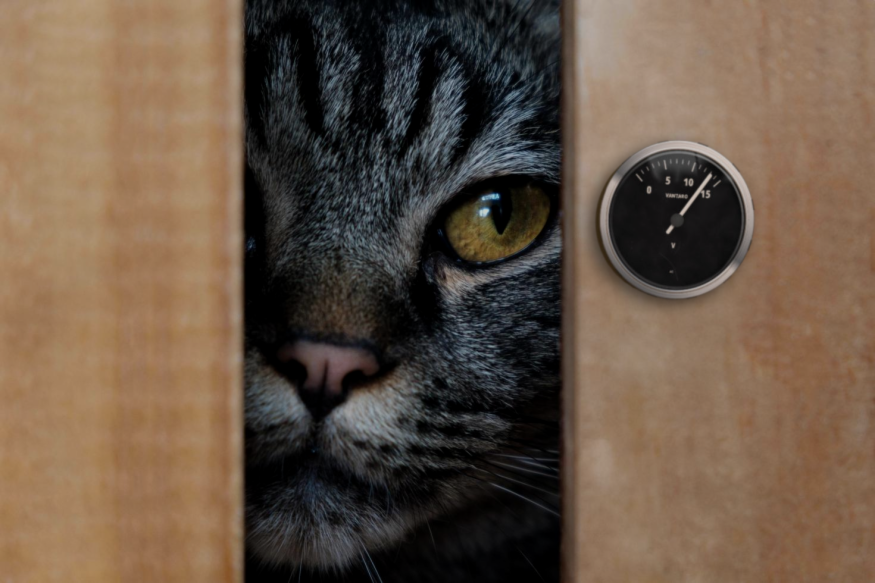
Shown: 13 V
